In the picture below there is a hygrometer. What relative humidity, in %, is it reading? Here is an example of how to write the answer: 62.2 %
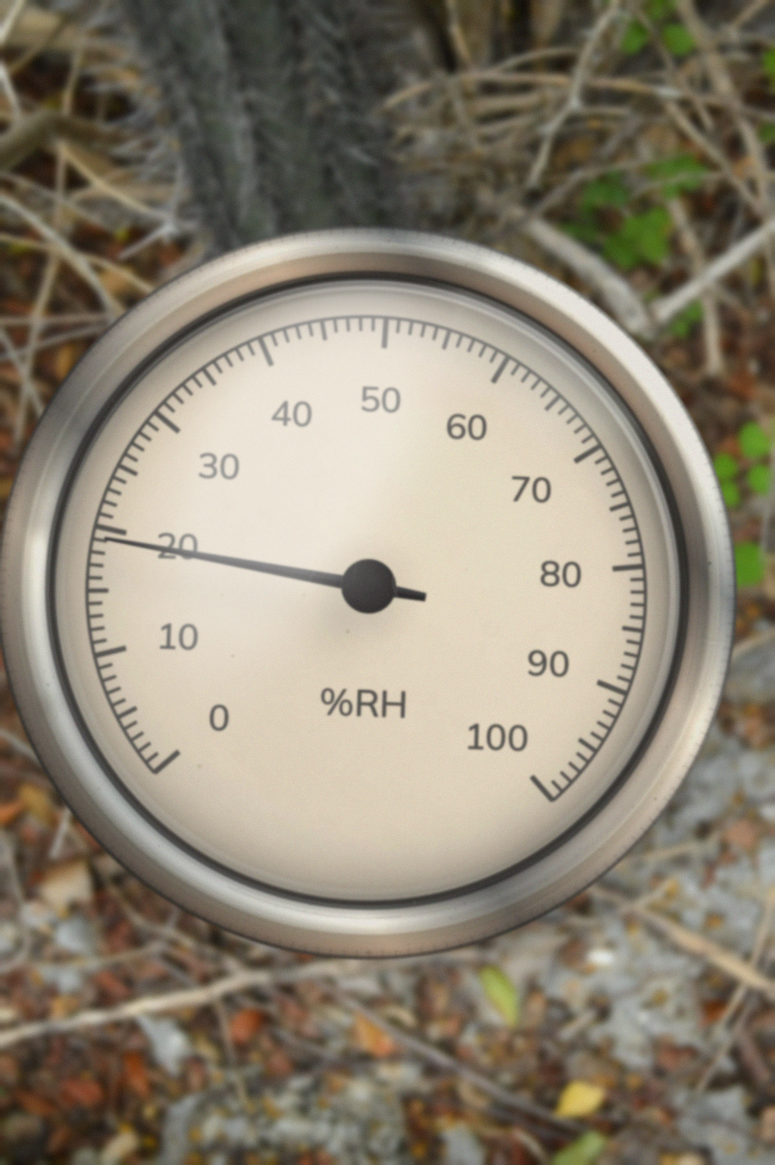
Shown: 19 %
